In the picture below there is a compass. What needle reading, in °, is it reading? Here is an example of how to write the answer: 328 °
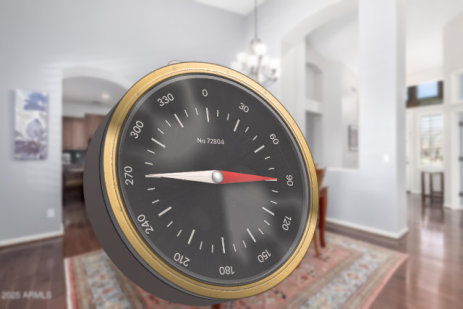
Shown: 90 °
